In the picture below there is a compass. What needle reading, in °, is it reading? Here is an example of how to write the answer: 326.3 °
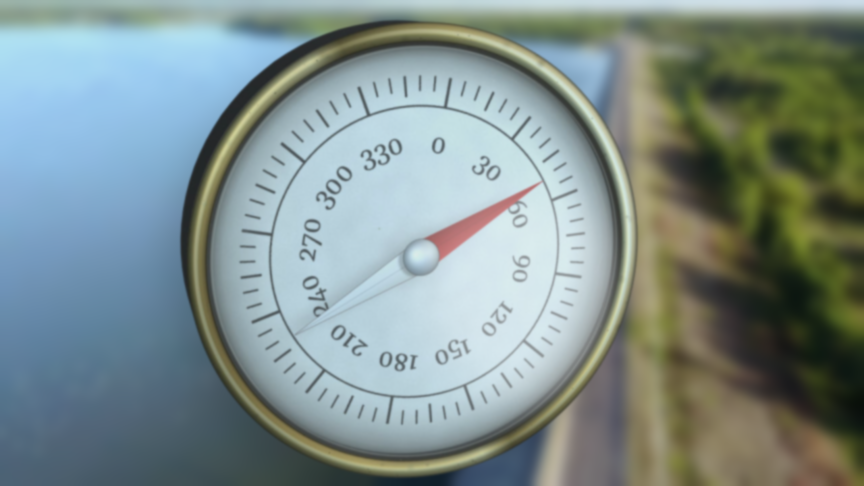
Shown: 50 °
